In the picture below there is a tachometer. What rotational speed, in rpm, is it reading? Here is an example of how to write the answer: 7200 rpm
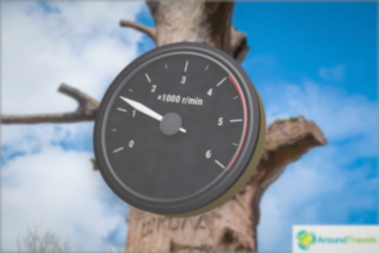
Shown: 1250 rpm
